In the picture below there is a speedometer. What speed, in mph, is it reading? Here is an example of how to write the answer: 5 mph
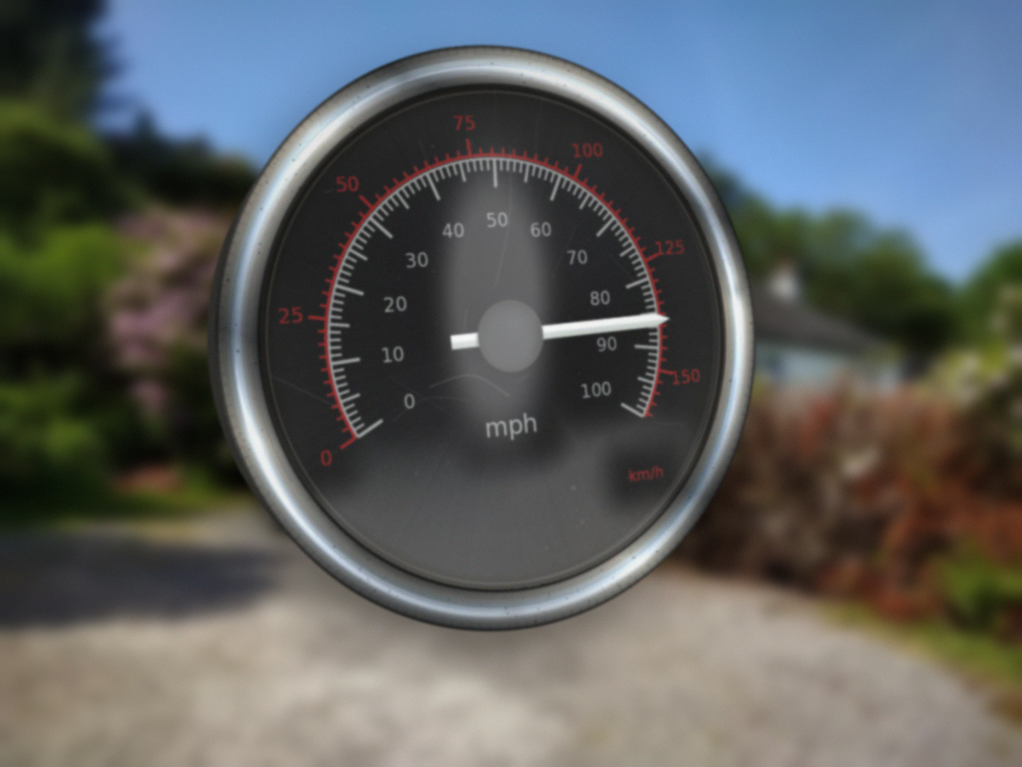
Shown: 86 mph
